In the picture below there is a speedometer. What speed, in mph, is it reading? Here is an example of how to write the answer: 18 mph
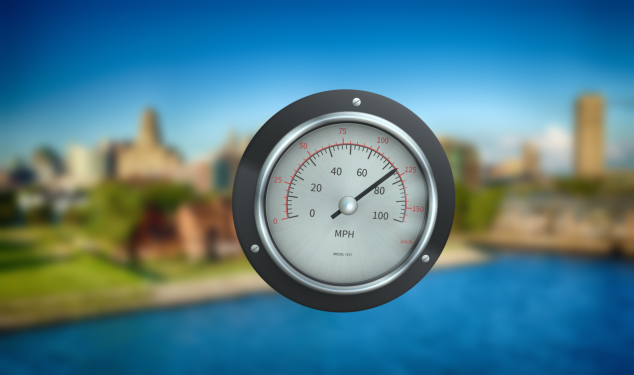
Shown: 74 mph
